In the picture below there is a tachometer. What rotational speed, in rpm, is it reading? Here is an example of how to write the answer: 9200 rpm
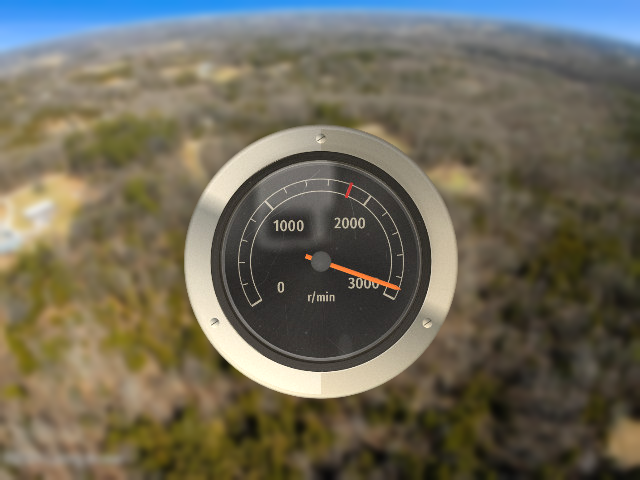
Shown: 2900 rpm
